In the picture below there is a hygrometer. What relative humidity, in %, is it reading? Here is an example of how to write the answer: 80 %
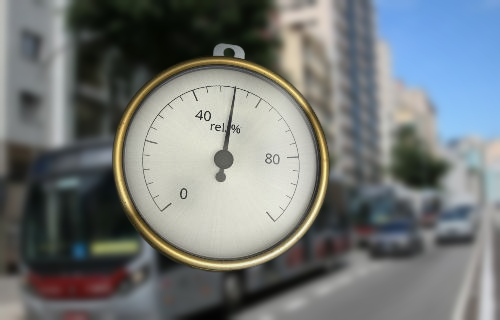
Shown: 52 %
